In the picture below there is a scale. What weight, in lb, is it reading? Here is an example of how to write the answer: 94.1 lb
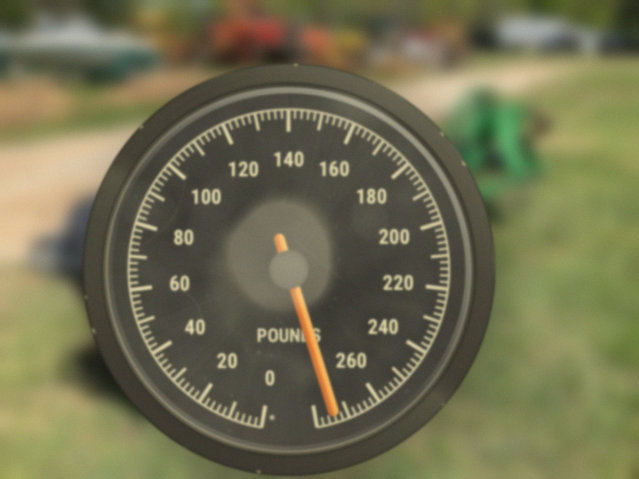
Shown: 274 lb
